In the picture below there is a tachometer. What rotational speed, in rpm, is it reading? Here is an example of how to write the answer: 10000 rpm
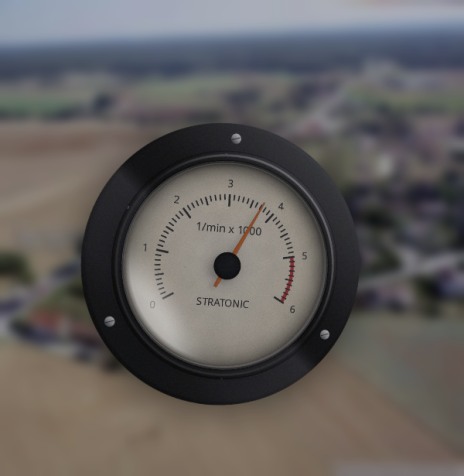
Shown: 3700 rpm
